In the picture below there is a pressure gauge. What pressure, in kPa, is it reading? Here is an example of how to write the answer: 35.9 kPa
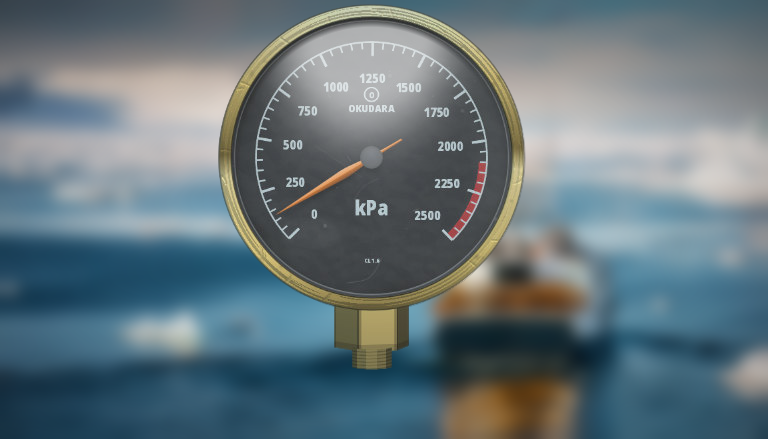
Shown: 125 kPa
